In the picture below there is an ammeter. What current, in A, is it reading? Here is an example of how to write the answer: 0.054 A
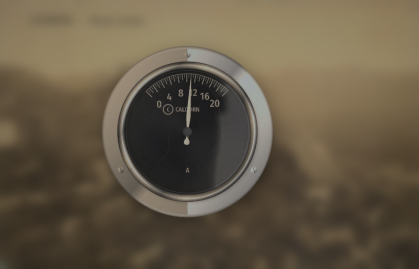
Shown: 11 A
